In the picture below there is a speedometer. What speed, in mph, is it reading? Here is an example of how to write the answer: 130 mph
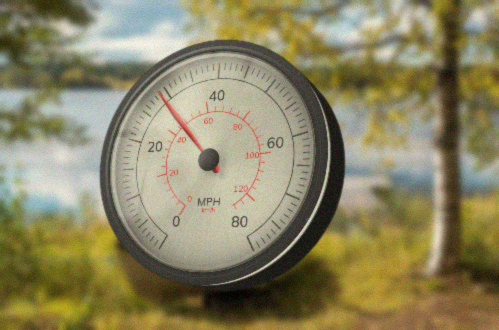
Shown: 29 mph
